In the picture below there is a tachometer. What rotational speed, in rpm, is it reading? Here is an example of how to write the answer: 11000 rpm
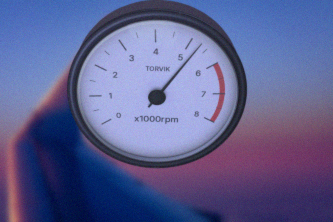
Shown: 5250 rpm
